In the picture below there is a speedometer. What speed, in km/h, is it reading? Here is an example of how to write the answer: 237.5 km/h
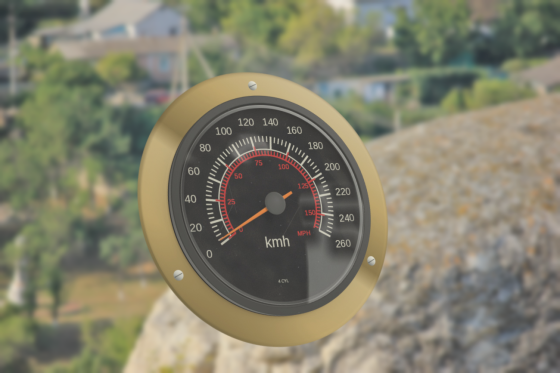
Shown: 4 km/h
